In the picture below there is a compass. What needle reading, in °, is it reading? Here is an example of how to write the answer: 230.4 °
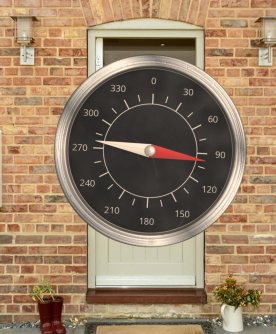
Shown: 97.5 °
